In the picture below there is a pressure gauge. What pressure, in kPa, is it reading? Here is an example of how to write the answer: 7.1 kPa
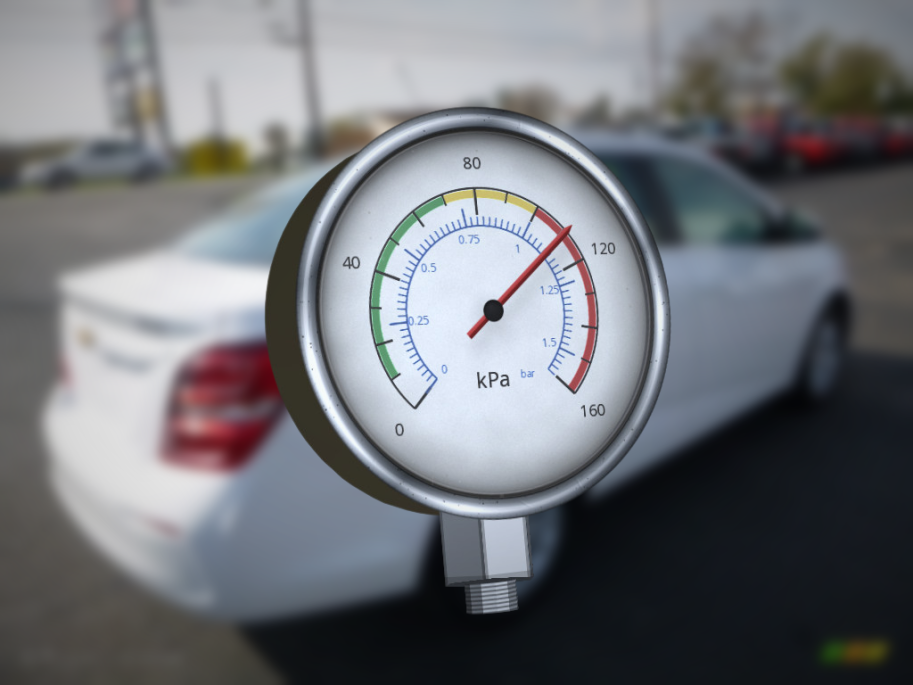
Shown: 110 kPa
